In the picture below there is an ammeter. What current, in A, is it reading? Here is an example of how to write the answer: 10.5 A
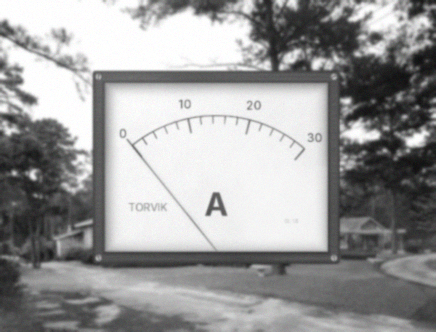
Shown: 0 A
